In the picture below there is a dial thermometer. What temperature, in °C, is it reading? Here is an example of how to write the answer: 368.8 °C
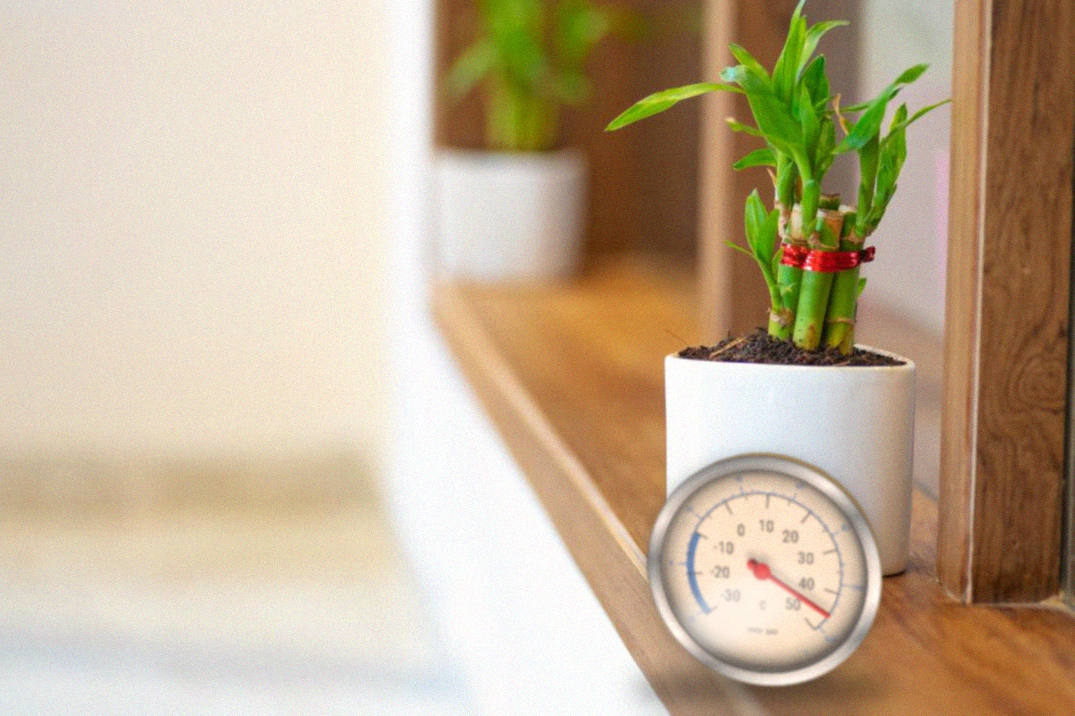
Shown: 45 °C
